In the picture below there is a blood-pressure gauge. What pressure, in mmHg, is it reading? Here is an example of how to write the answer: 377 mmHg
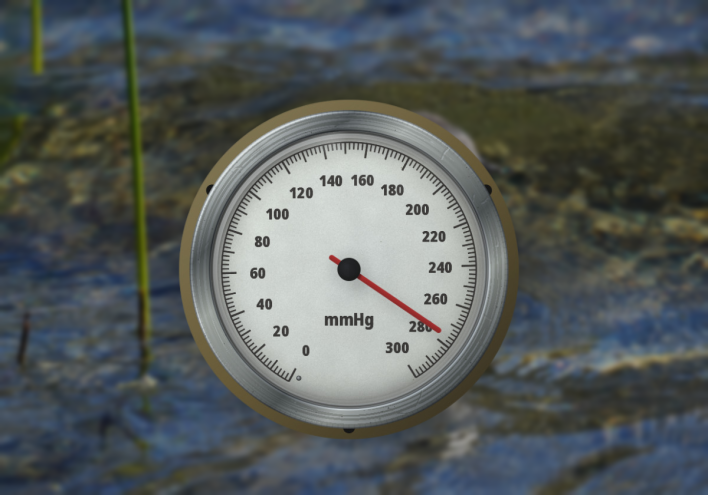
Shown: 276 mmHg
